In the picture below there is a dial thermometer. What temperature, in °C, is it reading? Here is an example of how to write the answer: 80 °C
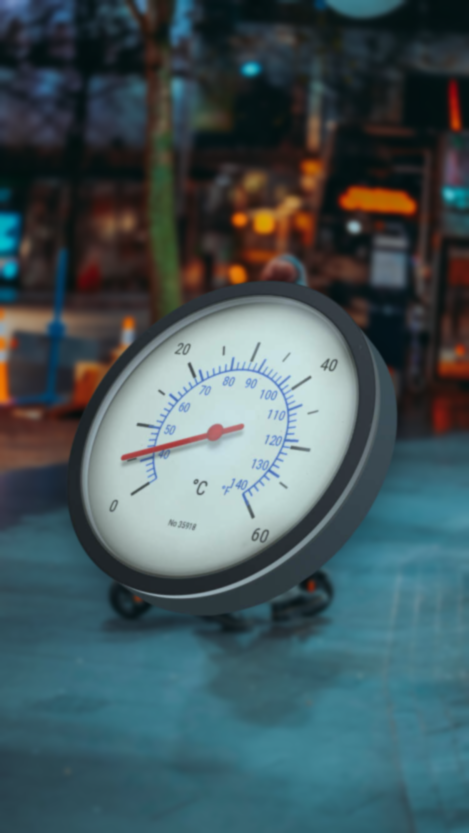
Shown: 5 °C
